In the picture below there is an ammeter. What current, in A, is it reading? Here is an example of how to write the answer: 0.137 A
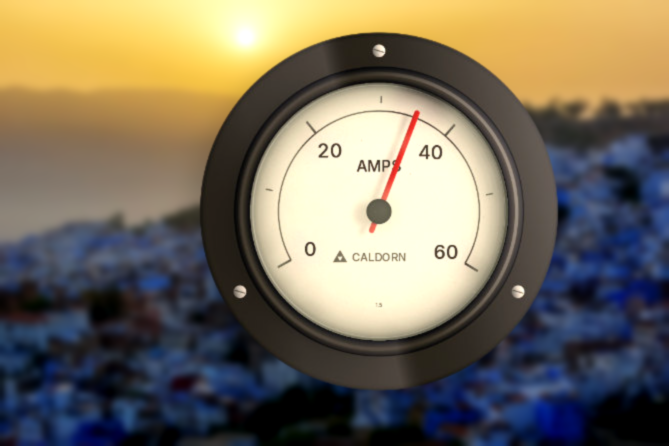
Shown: 35 A
